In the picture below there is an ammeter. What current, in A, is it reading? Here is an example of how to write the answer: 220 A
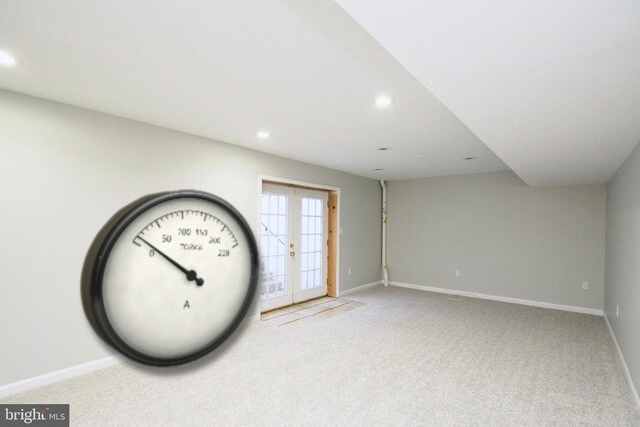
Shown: 10 A
